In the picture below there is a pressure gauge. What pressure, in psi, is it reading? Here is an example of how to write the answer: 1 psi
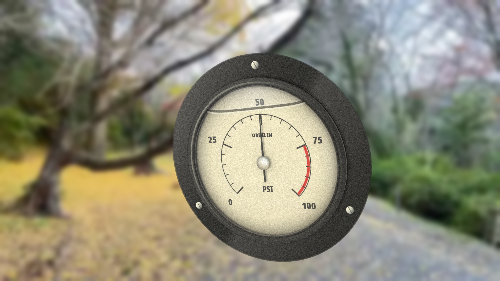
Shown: 50 psi
